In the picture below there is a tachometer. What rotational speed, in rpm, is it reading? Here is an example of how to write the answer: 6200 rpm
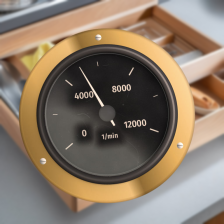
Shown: 5000 rpm
